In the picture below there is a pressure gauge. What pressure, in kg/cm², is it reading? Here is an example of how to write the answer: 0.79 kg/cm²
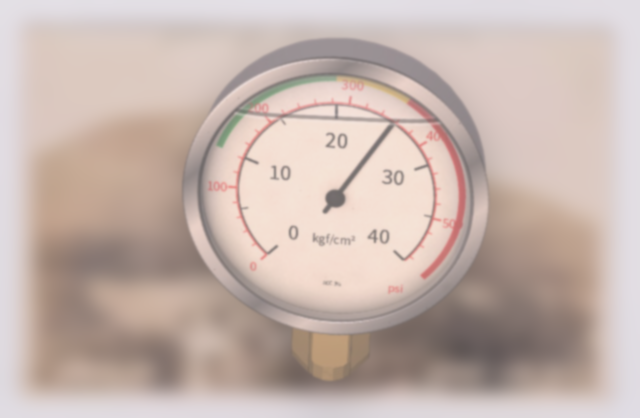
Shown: 25 kg/cm²
